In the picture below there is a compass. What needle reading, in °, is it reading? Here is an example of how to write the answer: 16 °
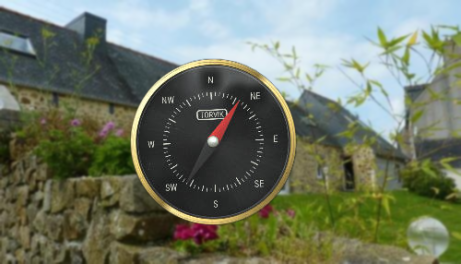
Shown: 35 °
